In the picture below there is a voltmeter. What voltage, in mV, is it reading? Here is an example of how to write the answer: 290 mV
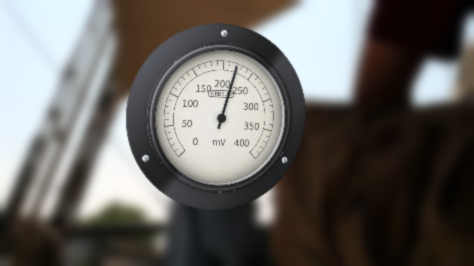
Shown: 220 mV
